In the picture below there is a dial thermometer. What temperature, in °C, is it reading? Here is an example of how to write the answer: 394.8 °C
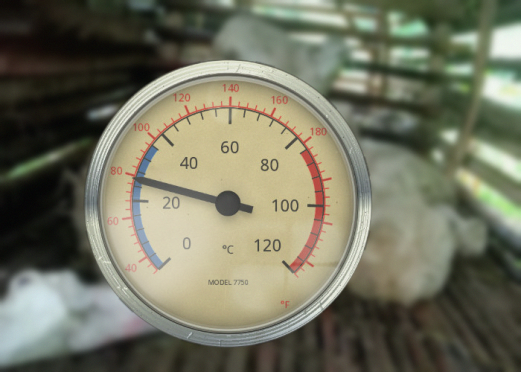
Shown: 26 °C
